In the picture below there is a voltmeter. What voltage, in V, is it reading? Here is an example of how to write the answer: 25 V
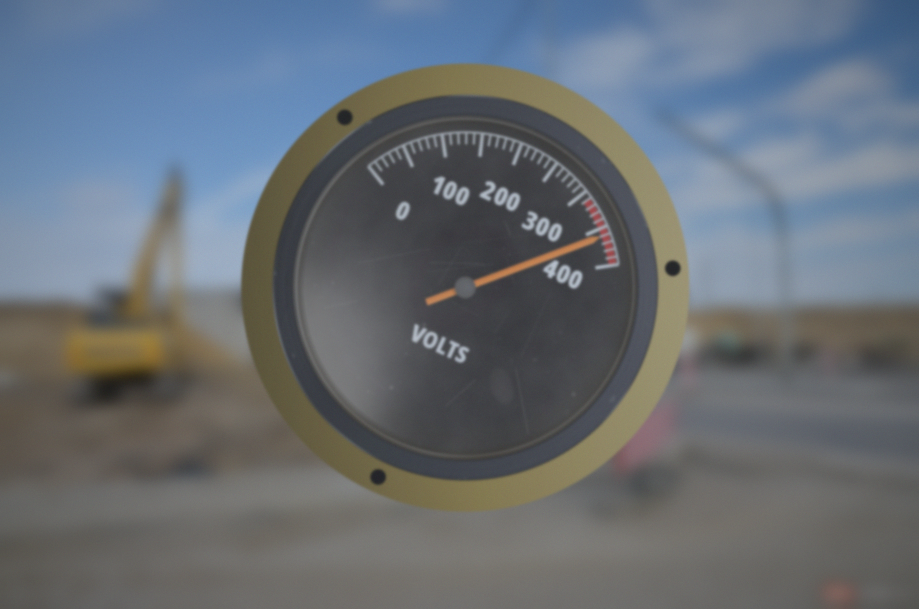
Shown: 360 V
